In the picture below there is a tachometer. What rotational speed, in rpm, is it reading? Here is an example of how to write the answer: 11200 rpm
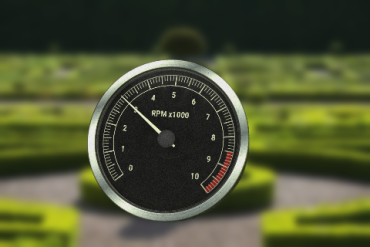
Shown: 3000 rpm
